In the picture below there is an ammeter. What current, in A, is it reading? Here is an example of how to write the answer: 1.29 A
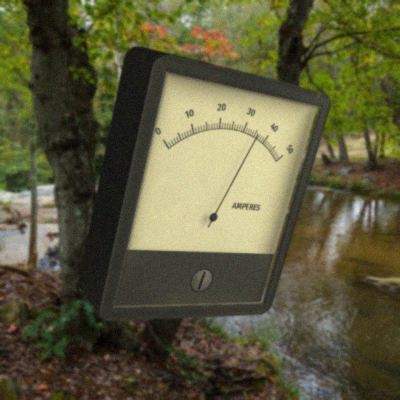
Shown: 35 A
